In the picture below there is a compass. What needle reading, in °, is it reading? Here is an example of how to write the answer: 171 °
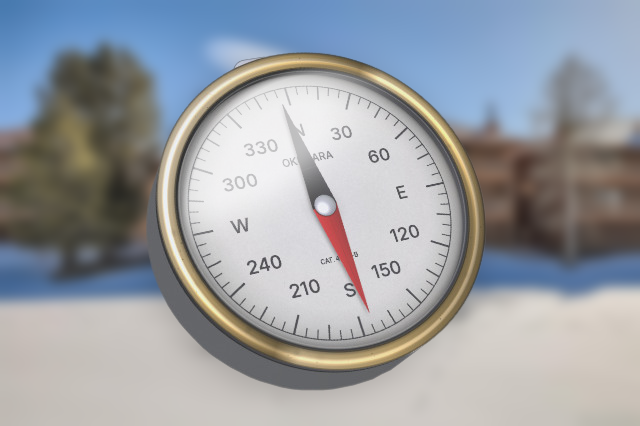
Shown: 175 °
